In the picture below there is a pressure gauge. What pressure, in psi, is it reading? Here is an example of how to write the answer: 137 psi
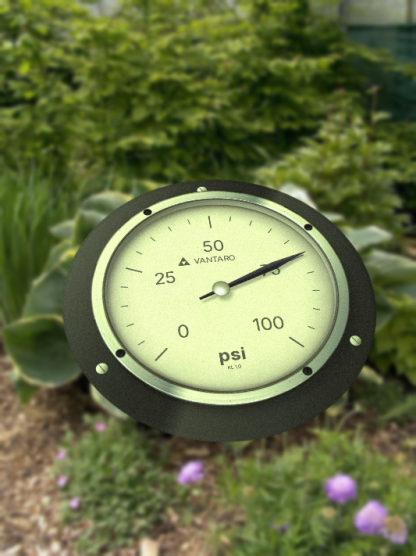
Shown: 75 psi
